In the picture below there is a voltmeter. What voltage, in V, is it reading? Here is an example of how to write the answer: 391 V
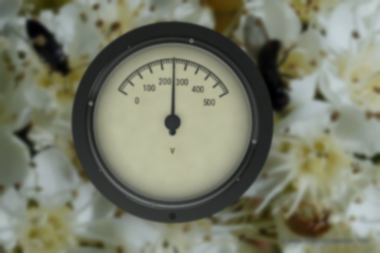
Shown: 250 V
